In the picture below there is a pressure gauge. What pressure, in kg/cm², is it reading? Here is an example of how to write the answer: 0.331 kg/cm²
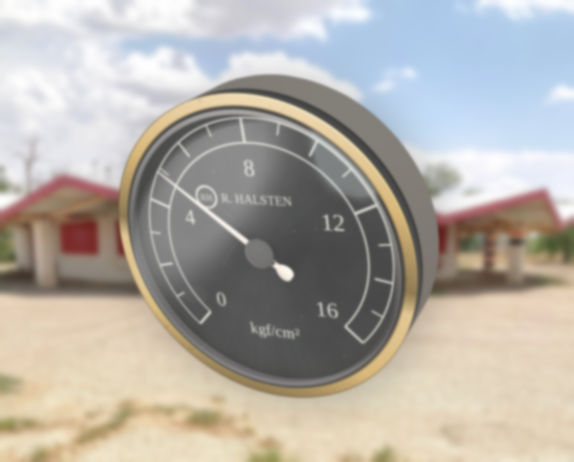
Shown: 5 kg/cm²
